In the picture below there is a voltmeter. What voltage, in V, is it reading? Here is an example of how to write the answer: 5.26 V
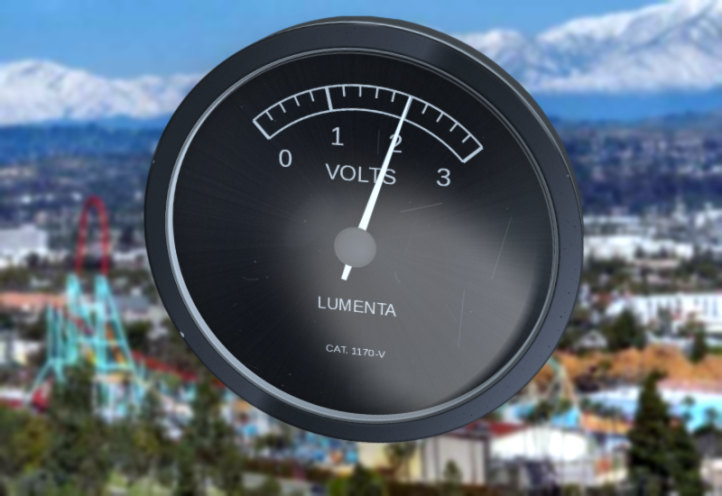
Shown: 2 V
